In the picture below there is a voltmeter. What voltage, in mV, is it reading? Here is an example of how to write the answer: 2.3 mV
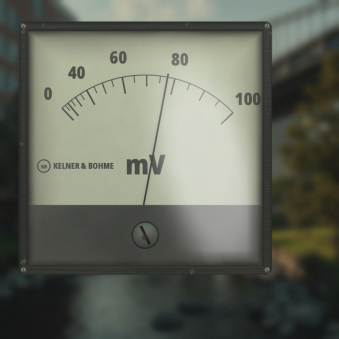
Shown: 77.5 mV
